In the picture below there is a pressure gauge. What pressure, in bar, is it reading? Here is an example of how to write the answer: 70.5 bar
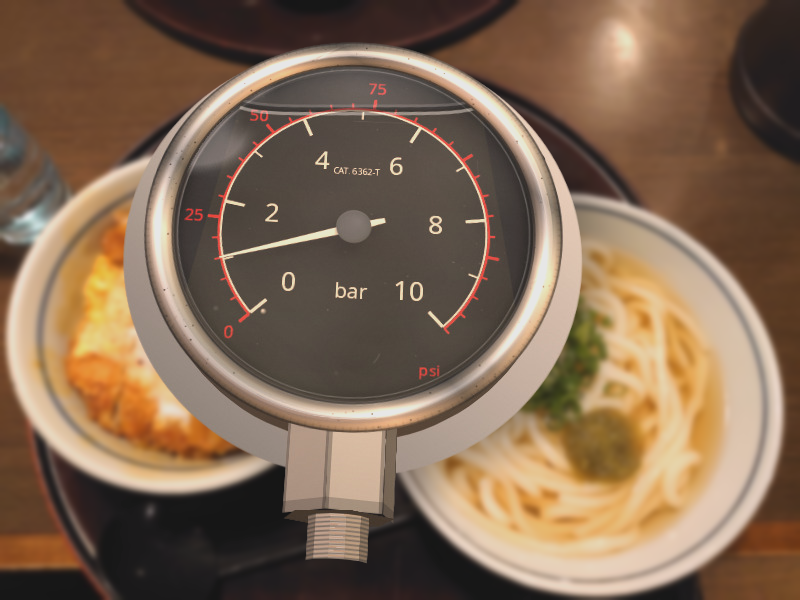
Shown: 1 bar
